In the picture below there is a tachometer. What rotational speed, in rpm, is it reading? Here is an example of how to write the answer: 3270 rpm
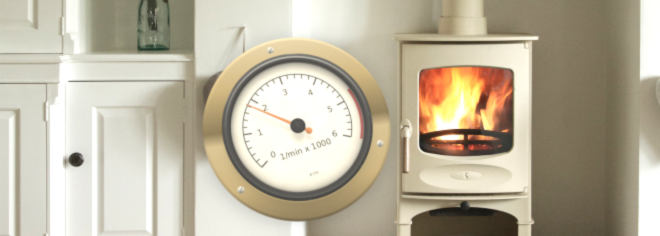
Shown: 1800 rpm
